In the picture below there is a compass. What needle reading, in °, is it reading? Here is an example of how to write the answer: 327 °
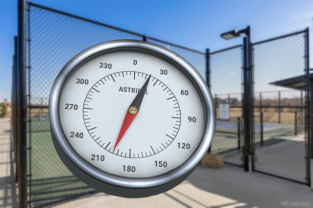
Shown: 200 °
